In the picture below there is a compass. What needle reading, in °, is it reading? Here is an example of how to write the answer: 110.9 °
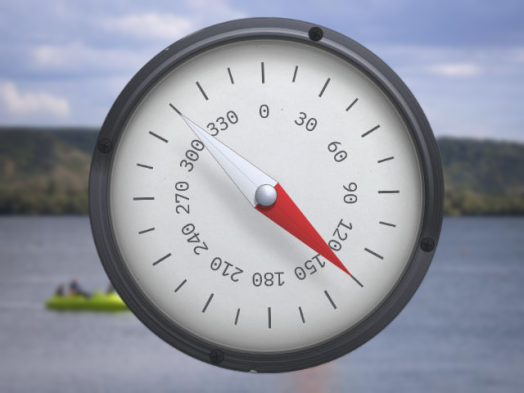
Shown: 135 °
